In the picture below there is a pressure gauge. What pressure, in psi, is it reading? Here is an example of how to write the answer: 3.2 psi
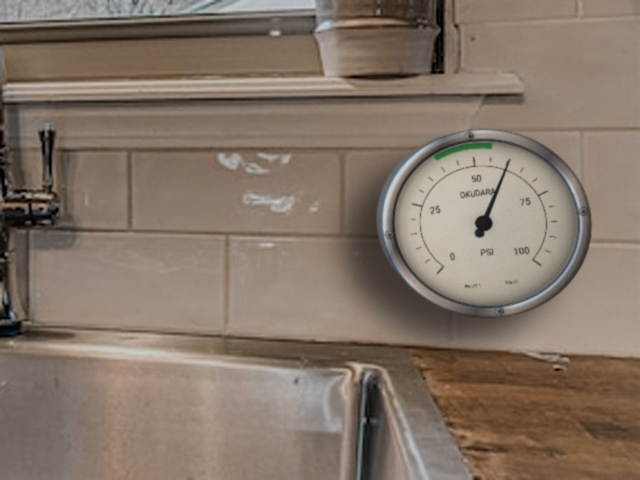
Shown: 60 psi
